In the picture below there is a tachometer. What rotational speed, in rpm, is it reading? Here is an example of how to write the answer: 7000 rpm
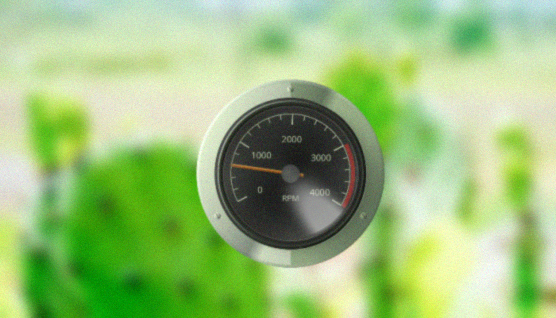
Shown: 600 rpm
